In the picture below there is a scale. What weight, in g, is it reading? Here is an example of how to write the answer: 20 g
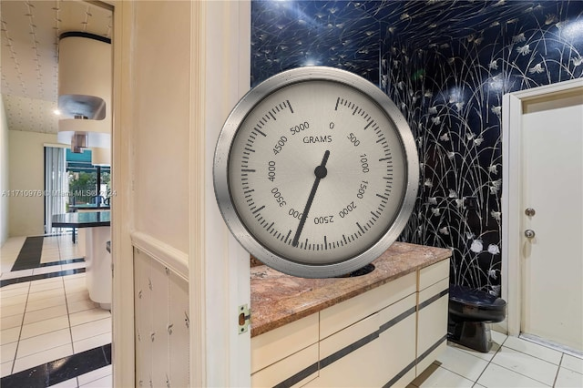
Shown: 2900 g
